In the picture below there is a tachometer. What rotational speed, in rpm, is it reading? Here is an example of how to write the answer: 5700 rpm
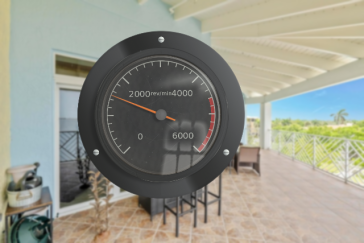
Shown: 1500 rpm
